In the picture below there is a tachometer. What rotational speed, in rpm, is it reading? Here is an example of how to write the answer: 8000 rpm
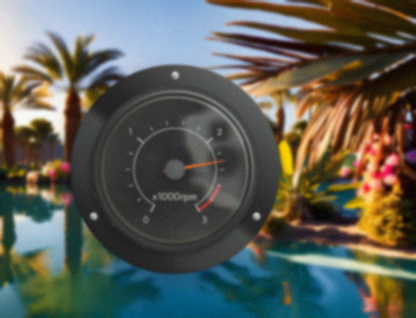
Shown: 2300 rpm
